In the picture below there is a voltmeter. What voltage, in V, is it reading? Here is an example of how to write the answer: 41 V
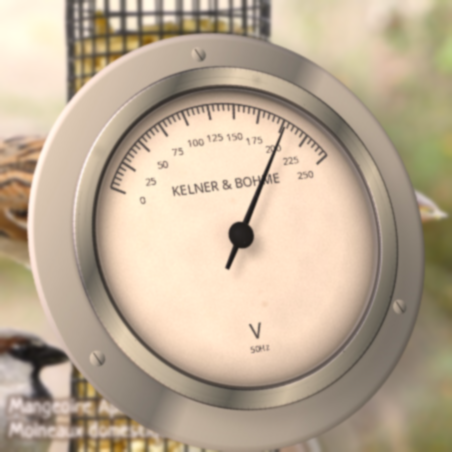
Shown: 200 V
